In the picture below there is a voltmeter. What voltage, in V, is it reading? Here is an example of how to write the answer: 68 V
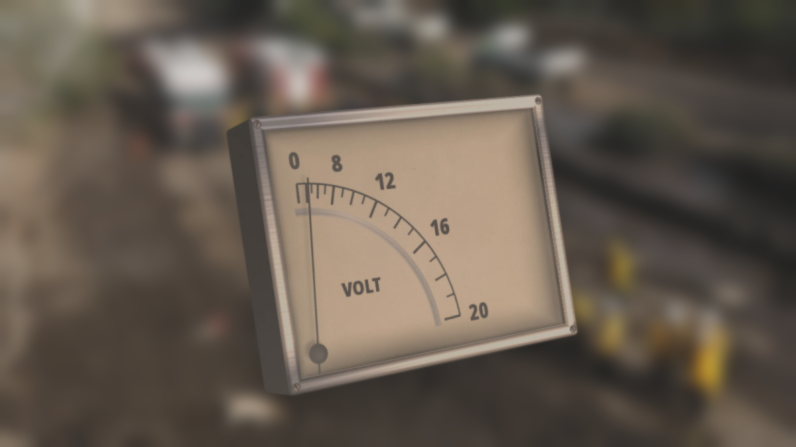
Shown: 4 V
